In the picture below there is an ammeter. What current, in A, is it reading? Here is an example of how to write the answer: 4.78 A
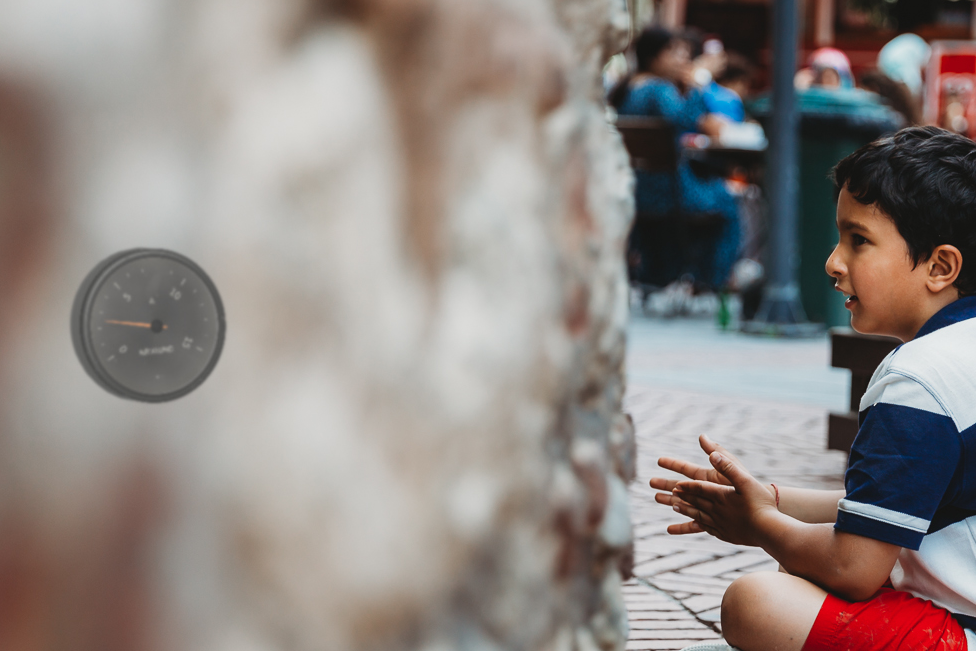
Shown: 2.5 A
